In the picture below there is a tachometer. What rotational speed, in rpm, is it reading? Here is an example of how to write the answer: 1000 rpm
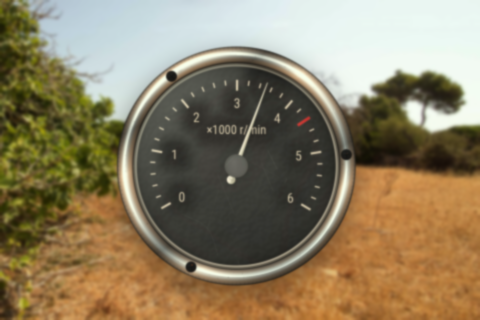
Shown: 3500 rpm
